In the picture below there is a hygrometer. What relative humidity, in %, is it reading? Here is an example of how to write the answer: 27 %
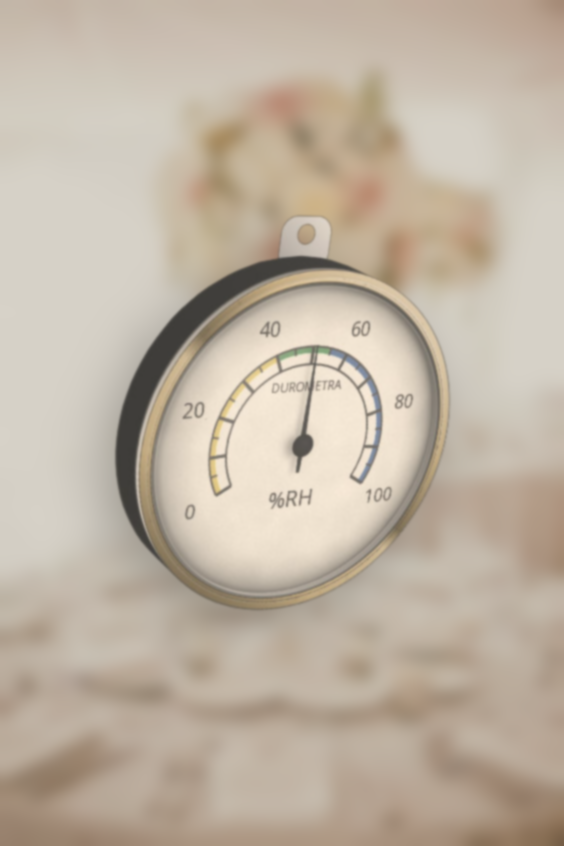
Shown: 50 %
